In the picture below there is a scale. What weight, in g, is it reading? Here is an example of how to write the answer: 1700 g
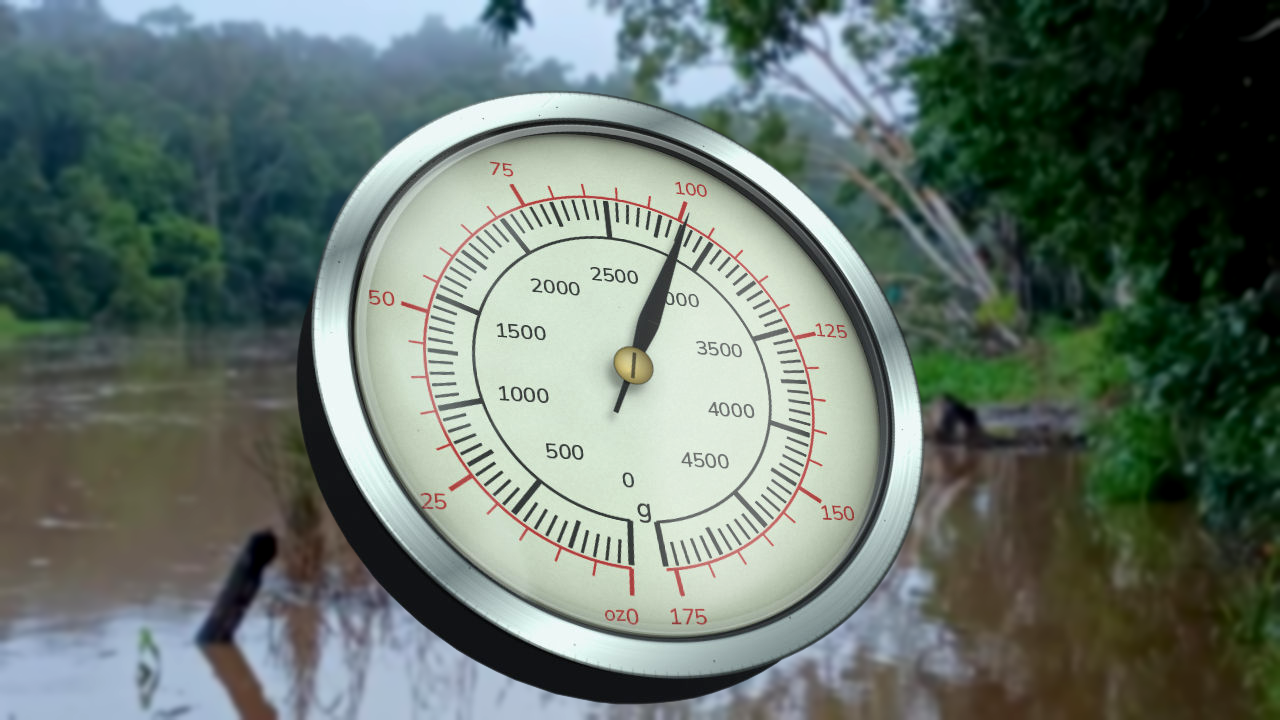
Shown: 2850 g
